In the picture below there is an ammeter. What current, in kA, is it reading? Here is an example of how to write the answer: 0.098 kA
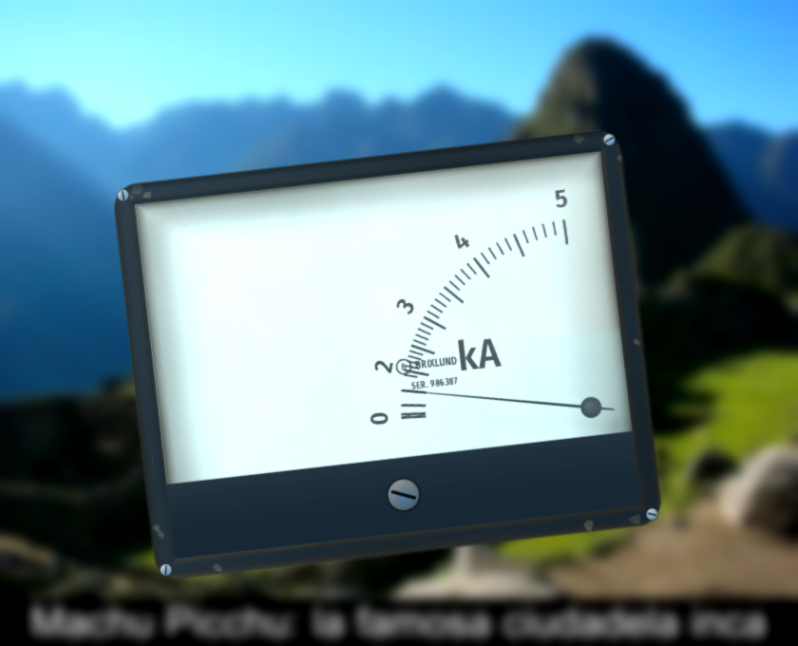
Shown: 1.5 kA
